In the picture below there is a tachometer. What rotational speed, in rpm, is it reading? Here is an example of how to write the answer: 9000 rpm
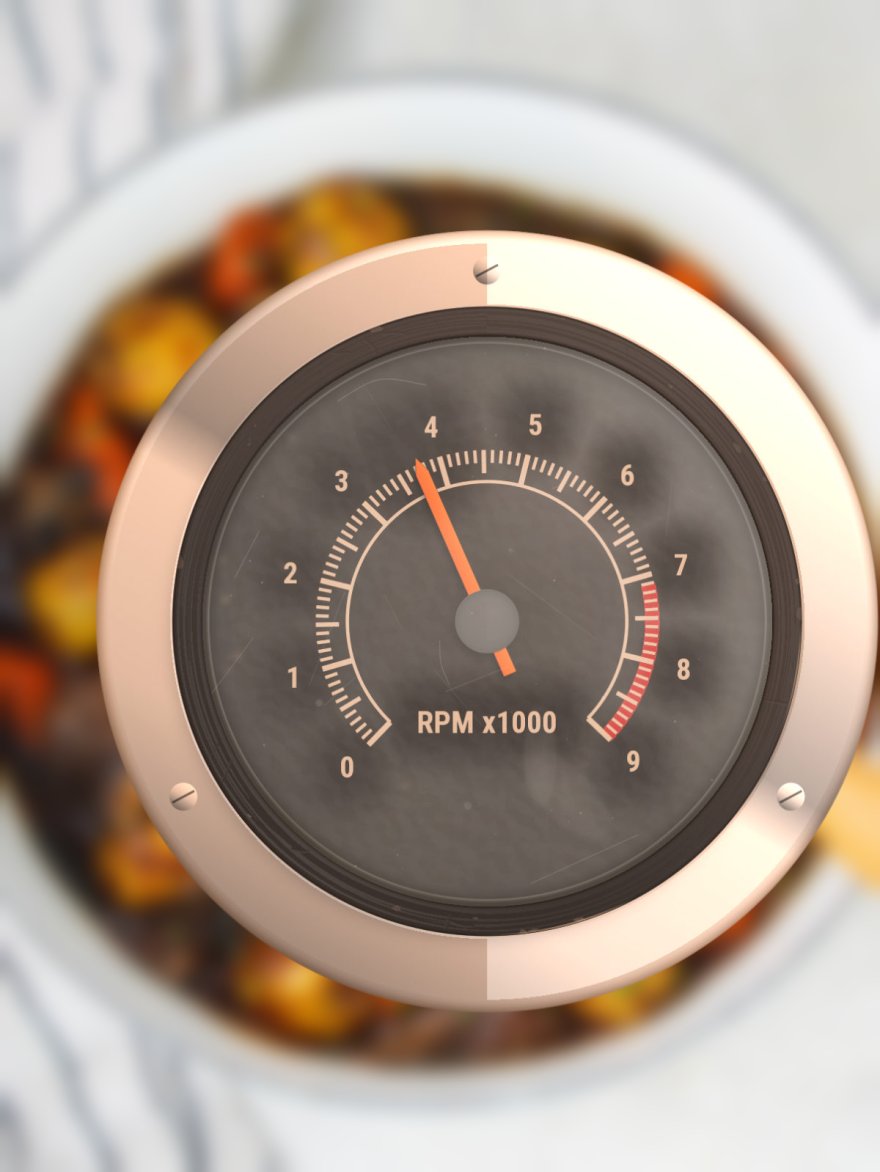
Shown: 3750 rpm
